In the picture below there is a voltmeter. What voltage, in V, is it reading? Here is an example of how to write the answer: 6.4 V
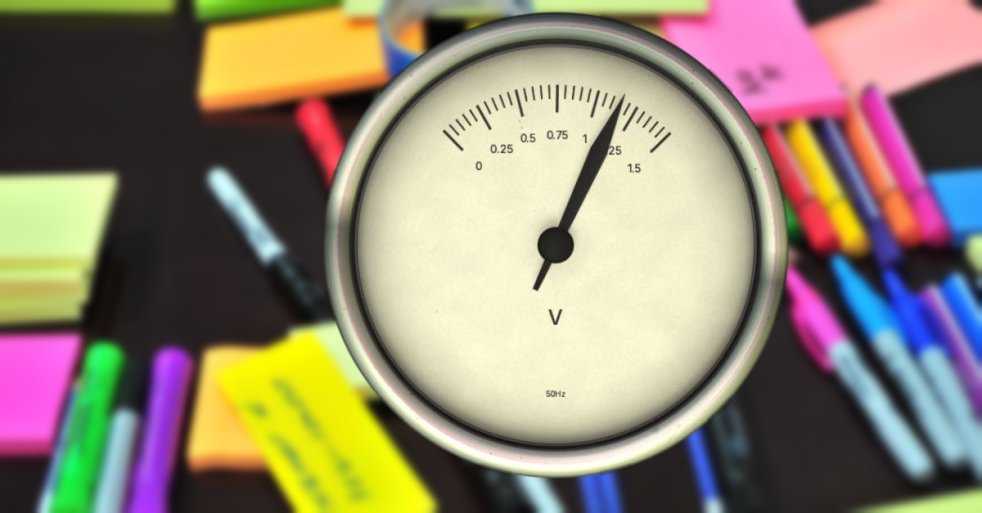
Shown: 1.15 V
